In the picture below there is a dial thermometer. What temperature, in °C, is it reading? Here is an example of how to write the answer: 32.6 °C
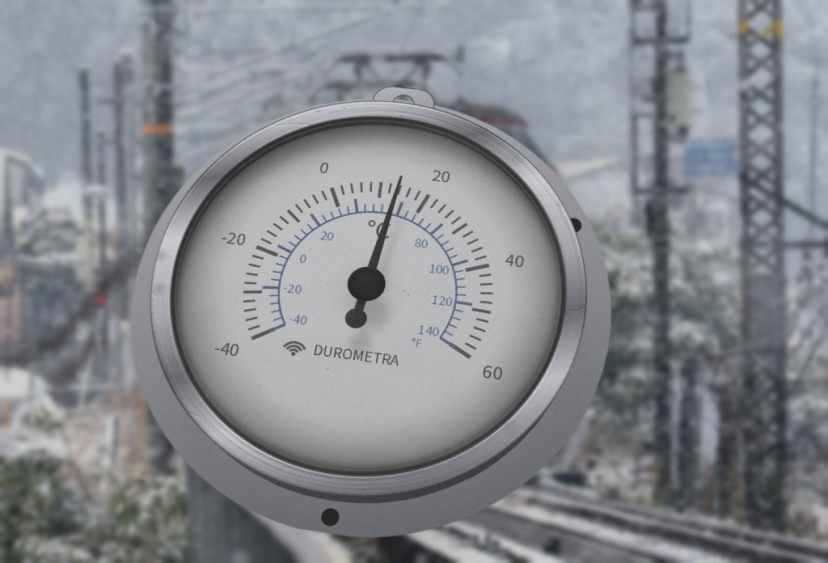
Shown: 14 °C
